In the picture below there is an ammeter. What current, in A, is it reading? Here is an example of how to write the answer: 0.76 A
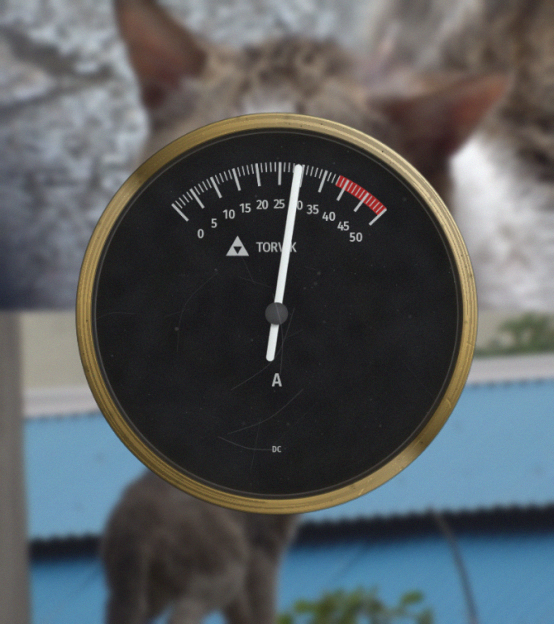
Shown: 29 A
